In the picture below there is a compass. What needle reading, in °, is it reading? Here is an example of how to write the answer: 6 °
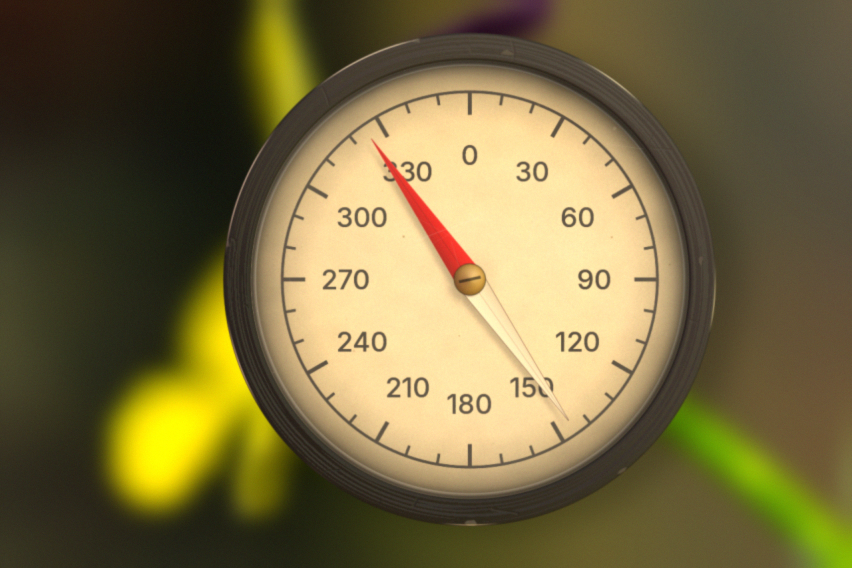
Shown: 325 °
